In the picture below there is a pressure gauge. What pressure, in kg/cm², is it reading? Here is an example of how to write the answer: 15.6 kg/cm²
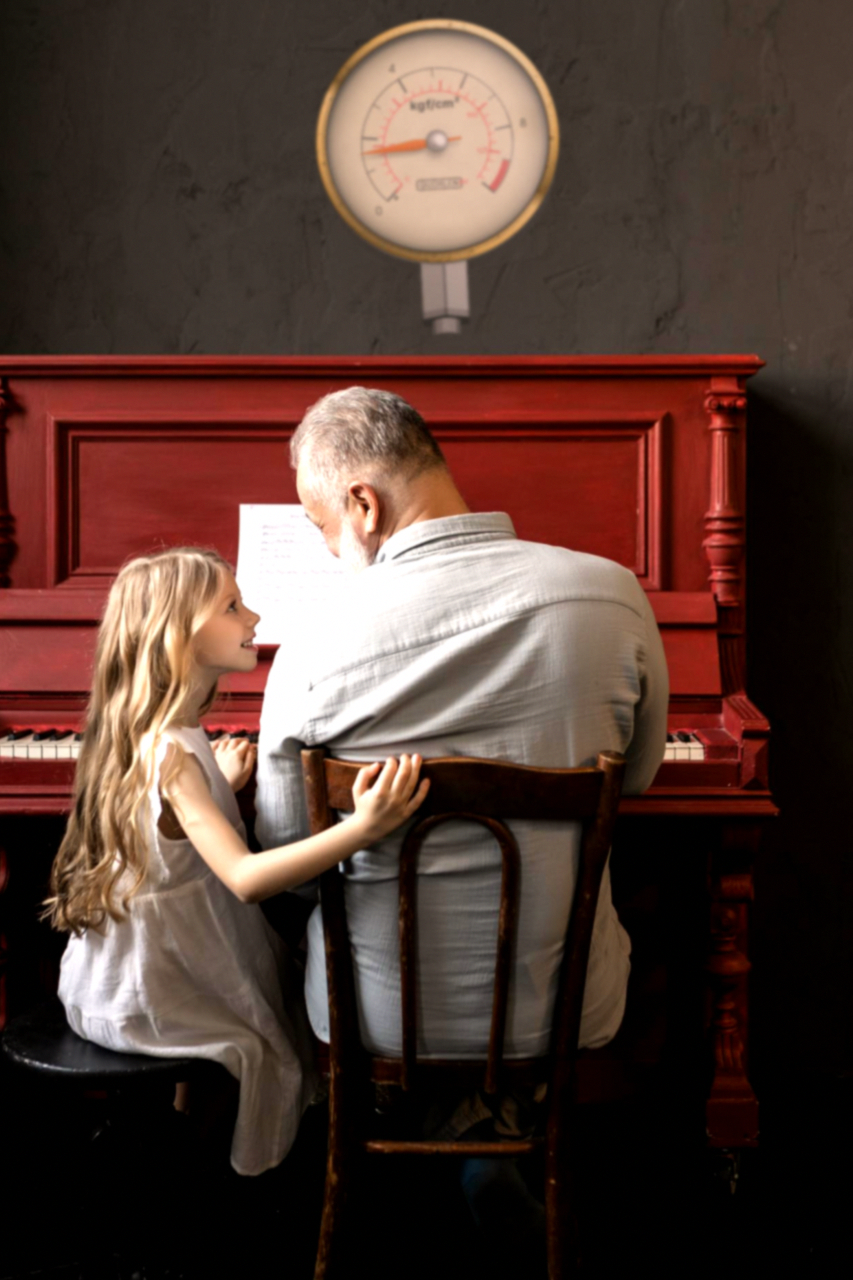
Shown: 1.5 kg/cm²
